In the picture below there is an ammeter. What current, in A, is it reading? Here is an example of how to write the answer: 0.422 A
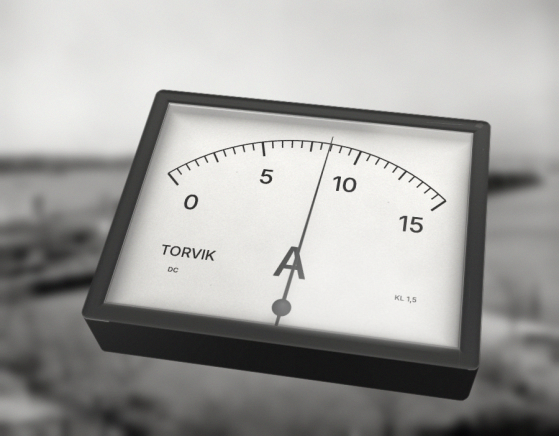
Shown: 8.5 A
